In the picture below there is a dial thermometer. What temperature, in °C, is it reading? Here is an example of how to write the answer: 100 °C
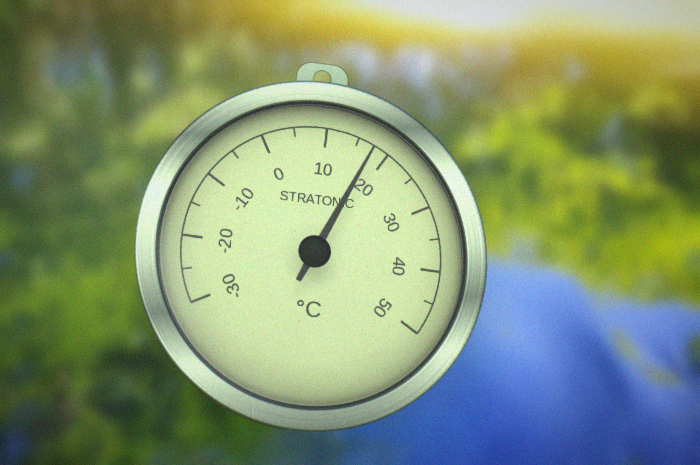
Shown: 17.5 °C
